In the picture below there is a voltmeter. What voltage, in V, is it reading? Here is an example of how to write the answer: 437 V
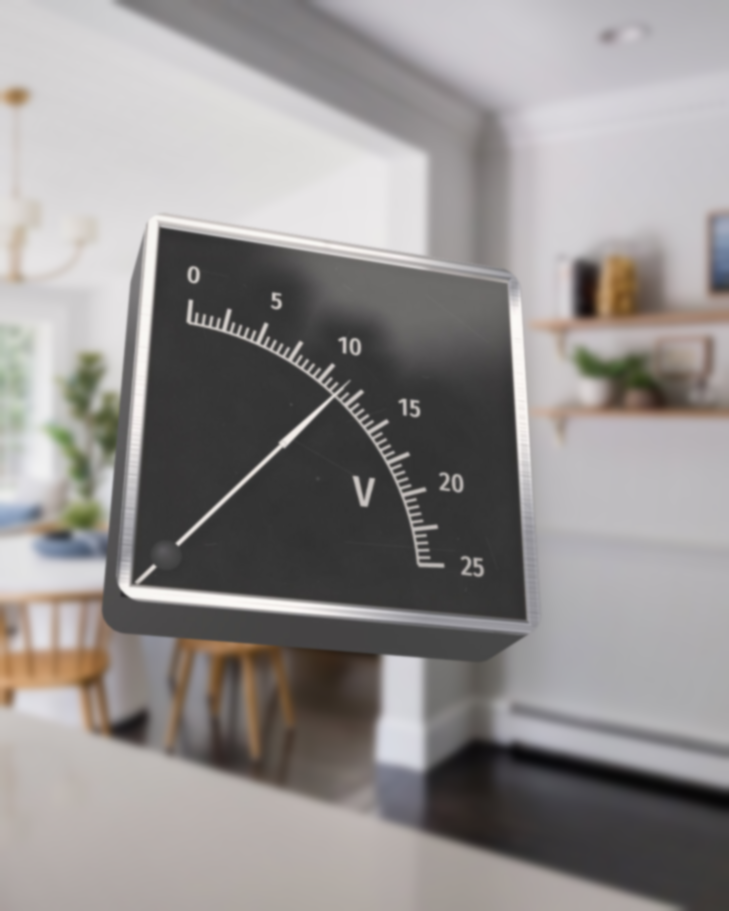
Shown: 11.5 V
